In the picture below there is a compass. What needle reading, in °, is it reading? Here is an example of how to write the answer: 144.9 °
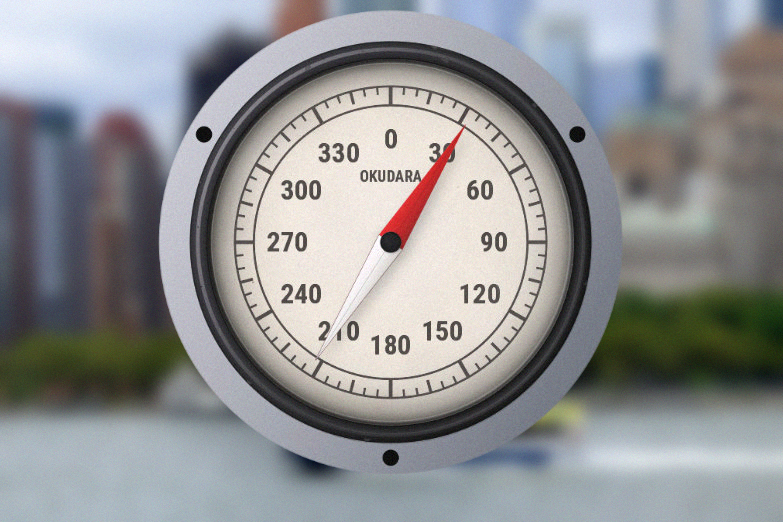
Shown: 32.5 °
